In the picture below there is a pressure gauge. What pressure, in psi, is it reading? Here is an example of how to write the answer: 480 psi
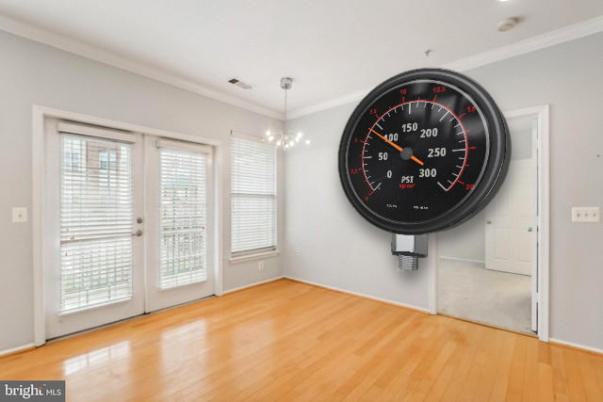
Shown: 90 psi
